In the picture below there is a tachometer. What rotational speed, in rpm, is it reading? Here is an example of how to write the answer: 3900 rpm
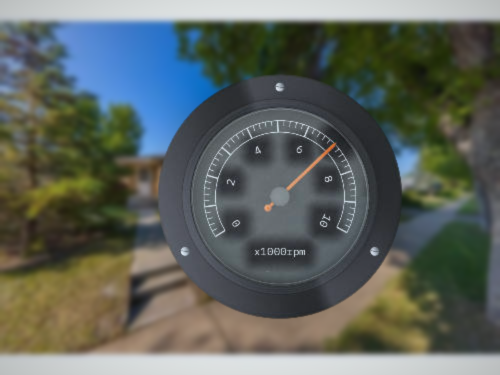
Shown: 7000 rpm
